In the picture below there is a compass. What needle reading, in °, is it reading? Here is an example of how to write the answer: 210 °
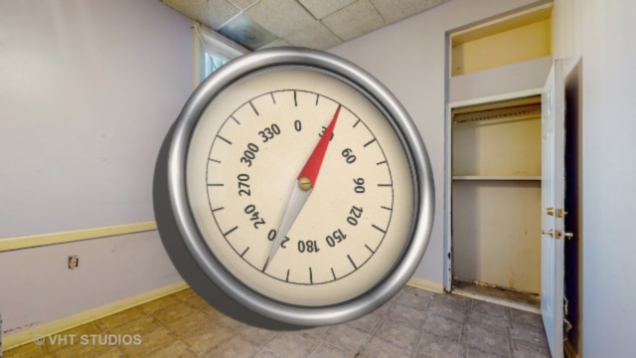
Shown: 30 °
